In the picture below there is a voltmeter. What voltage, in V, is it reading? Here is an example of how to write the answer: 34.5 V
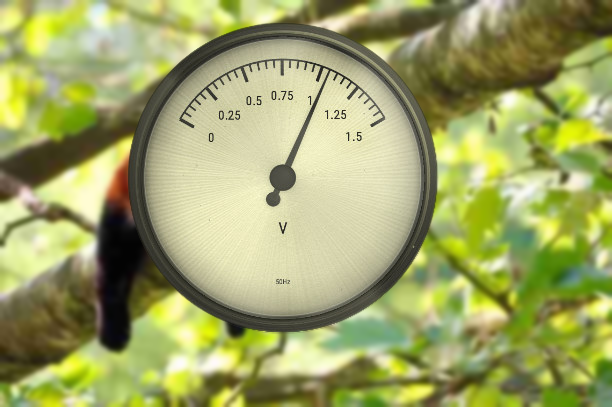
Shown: 1.05 V
